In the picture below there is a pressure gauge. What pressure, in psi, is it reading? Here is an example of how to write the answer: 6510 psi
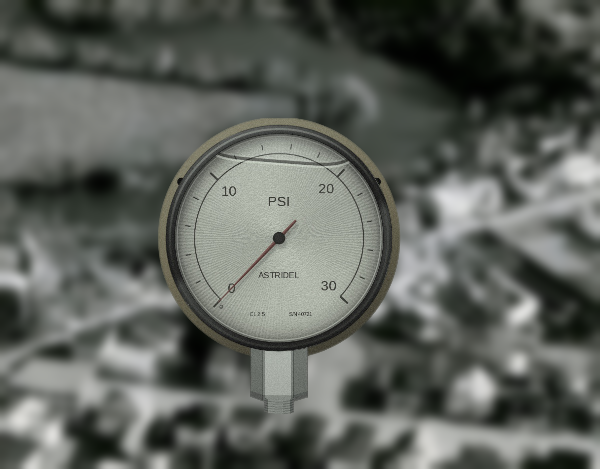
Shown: 0 psi
